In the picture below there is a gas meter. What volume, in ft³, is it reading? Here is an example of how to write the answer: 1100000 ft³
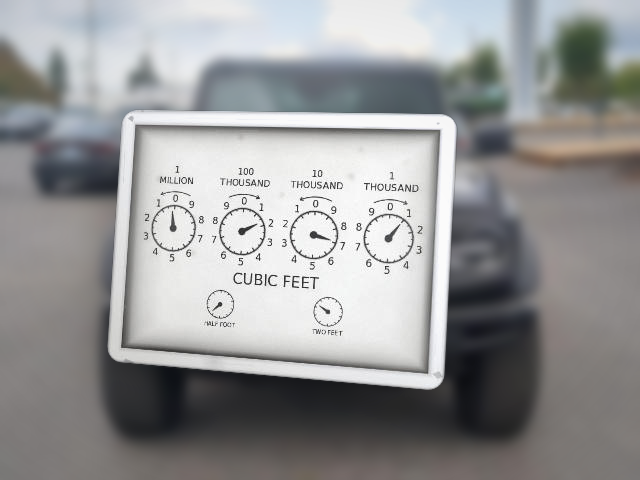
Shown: 17100 ft³
